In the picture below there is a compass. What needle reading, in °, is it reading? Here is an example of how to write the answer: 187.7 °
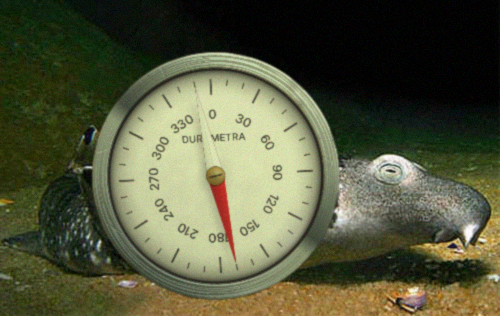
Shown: 170 °
